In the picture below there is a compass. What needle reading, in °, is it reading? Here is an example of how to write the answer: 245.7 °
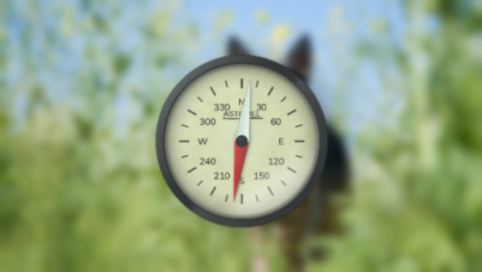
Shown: 187.5 °
